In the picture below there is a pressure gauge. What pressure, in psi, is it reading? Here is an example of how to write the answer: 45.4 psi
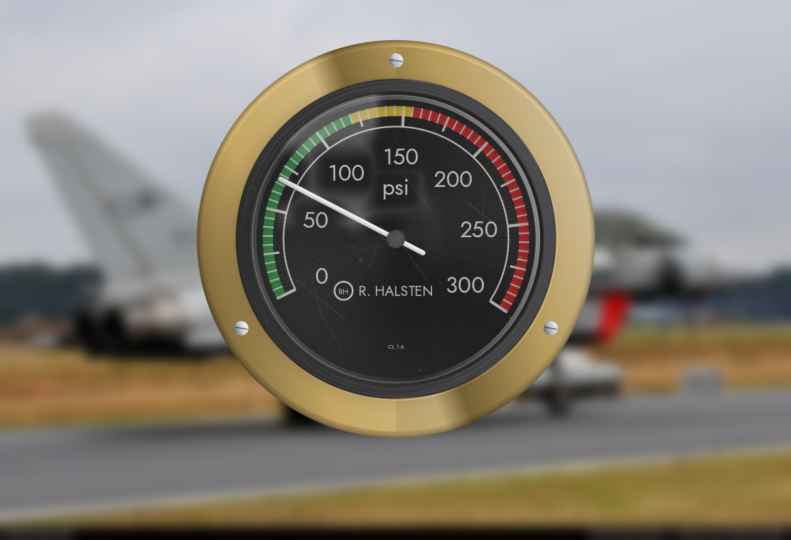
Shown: 67.5 psi
